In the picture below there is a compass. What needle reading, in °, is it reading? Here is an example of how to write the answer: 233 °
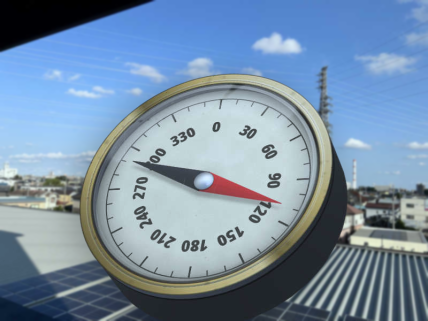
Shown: 110 °
